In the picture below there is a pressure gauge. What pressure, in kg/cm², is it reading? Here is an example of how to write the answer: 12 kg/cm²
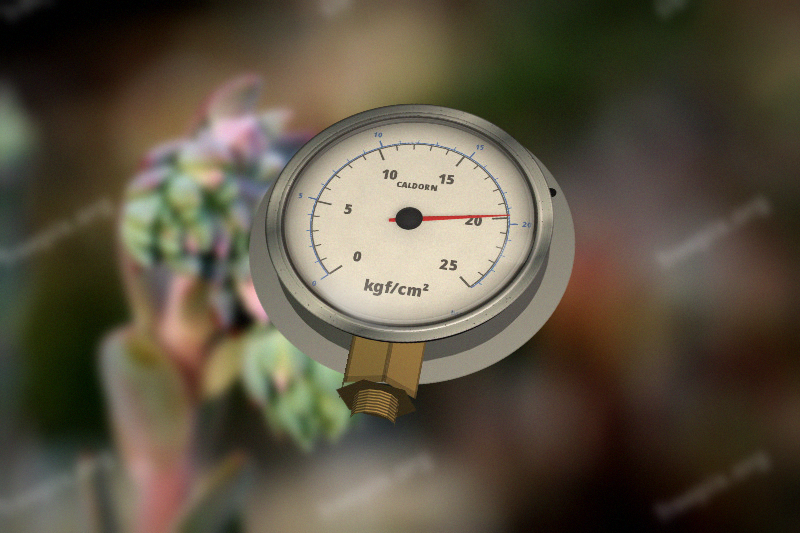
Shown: 20 kg/cm²
